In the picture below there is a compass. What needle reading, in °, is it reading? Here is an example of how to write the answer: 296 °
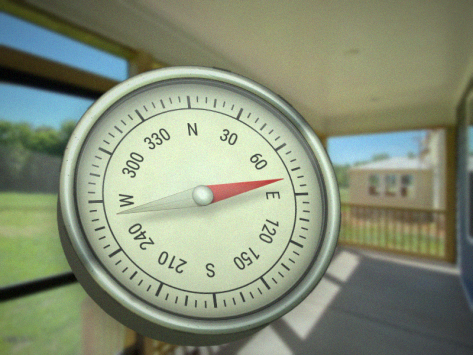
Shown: 80 °
